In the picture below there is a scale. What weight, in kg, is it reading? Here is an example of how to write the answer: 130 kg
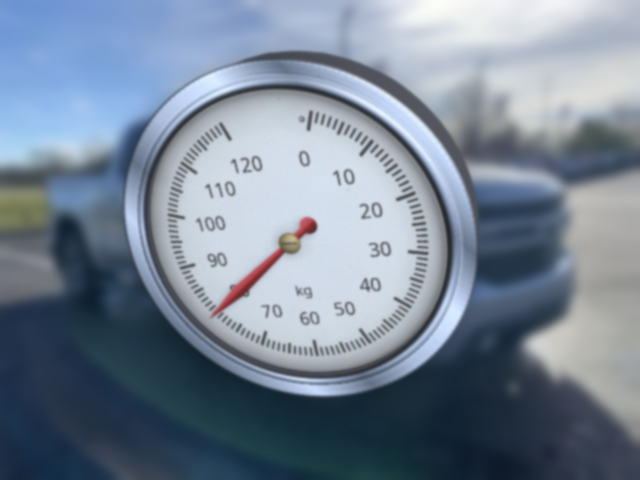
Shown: 80 kg
